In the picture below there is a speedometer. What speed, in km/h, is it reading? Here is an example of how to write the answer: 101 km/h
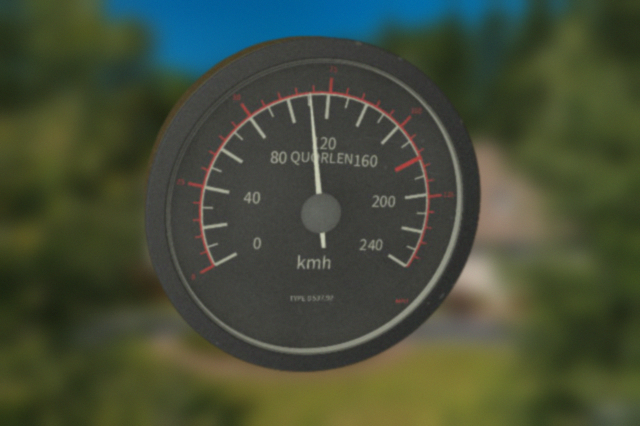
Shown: 110 km/h
